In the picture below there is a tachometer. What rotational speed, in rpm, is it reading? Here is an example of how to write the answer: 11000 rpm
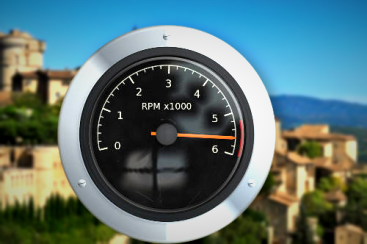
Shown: 5600 rpm
